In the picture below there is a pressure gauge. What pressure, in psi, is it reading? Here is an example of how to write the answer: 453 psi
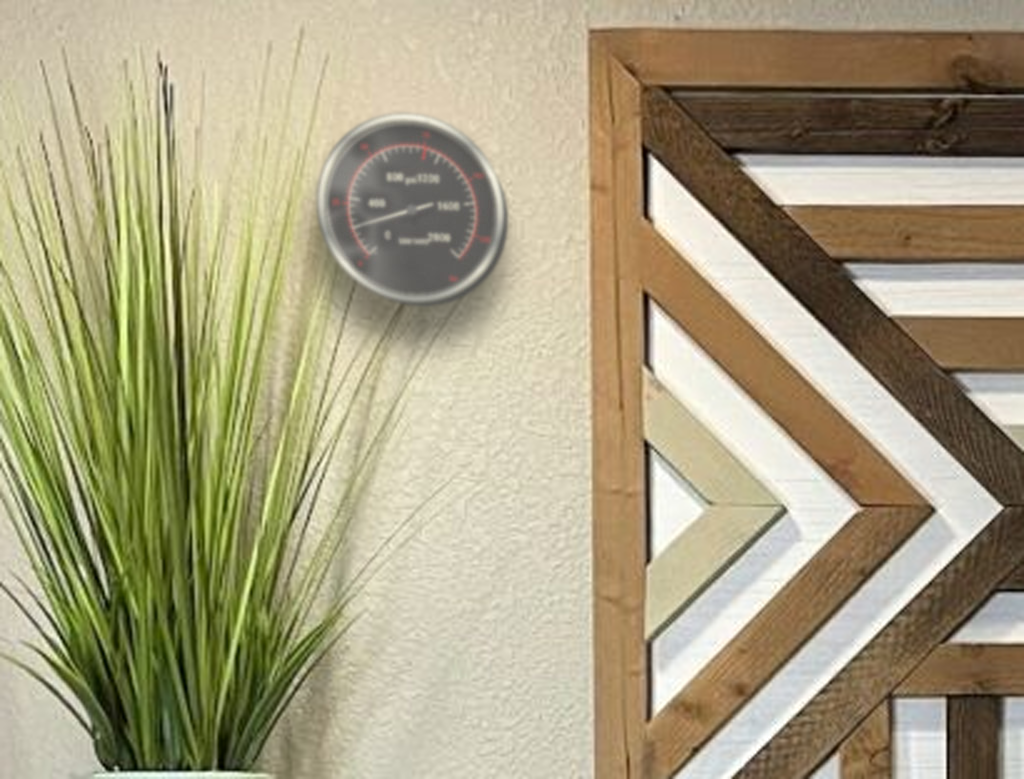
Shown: 200 psi
